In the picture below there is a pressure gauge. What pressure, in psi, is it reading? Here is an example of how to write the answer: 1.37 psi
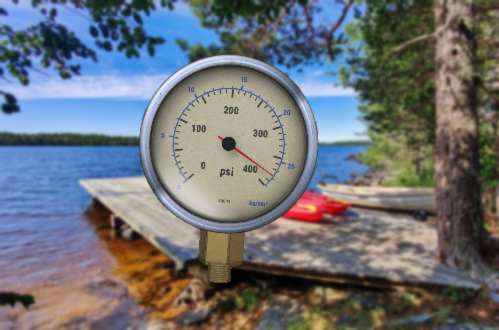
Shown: 380 psi
